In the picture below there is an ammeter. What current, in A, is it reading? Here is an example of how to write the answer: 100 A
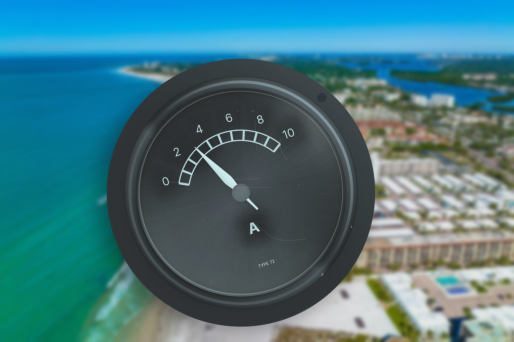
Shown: 3 A
